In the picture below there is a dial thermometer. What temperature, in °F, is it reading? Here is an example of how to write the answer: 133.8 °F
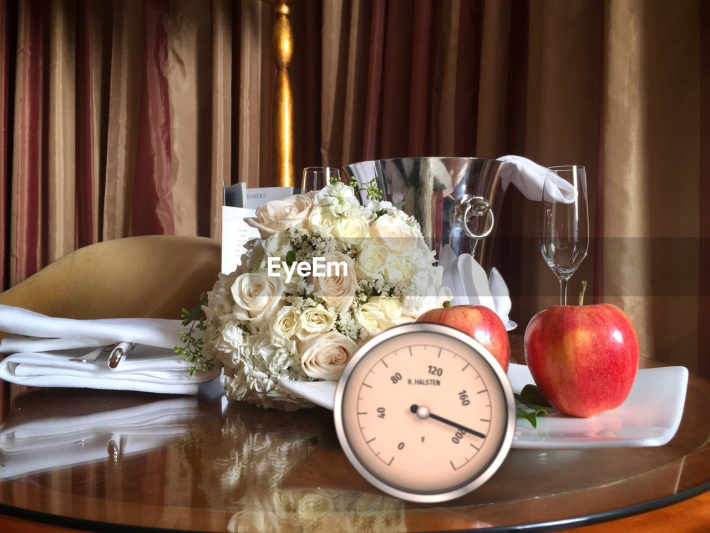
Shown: 190 °F
